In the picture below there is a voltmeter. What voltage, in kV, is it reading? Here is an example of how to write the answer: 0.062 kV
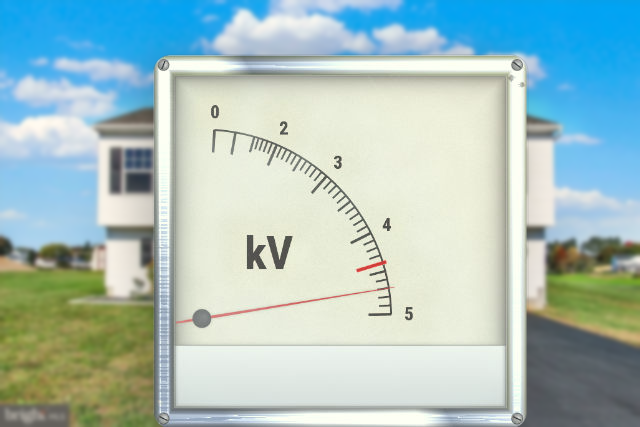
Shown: 4.7 kV
